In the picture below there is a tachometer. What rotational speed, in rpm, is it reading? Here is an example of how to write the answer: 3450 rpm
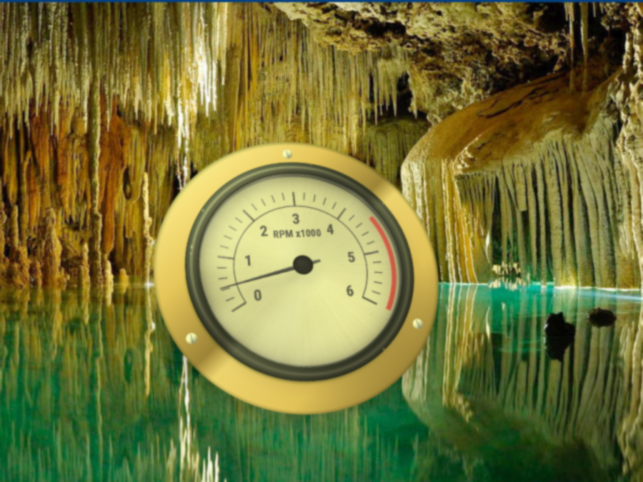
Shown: 400 rpm
